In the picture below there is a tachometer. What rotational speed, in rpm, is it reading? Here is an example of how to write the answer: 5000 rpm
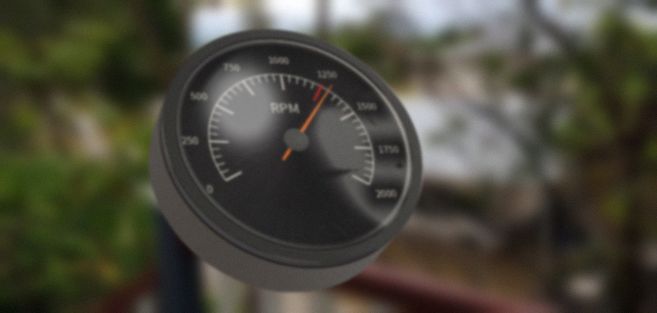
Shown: 1300 rpm
